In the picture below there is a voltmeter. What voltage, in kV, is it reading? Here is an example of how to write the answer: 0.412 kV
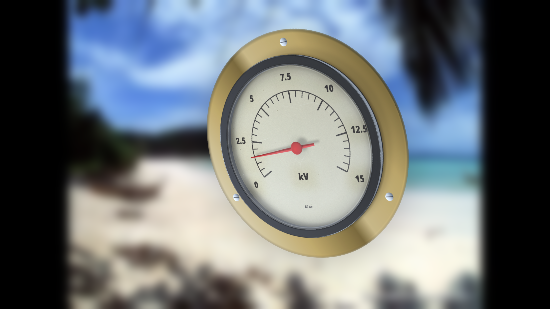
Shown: 1.5 kV
